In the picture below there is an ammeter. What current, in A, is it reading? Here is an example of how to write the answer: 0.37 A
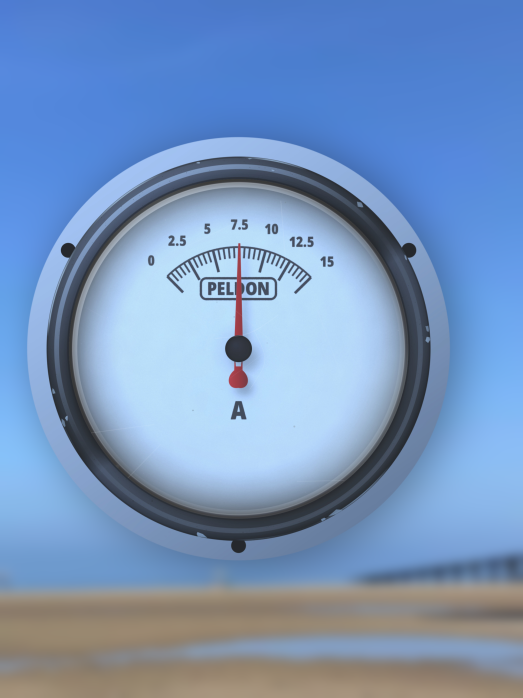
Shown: 7.5 A
